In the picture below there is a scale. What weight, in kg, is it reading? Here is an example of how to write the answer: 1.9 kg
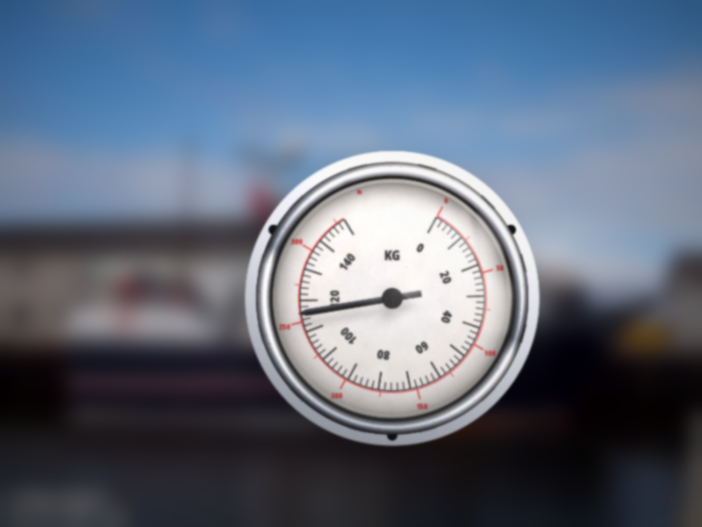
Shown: 116 kg
